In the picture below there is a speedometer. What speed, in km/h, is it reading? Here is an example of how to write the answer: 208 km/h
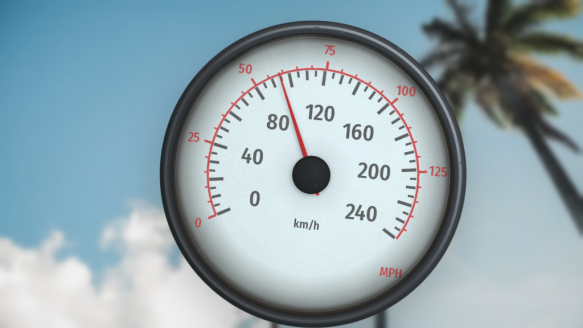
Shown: 95 km/h
